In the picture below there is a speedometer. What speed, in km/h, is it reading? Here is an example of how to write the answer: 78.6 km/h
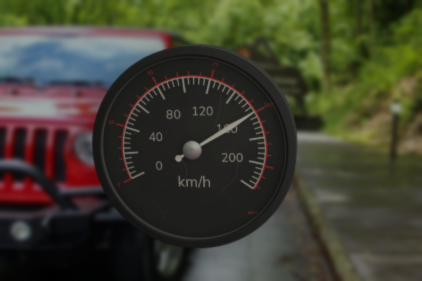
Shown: 160 km/h
